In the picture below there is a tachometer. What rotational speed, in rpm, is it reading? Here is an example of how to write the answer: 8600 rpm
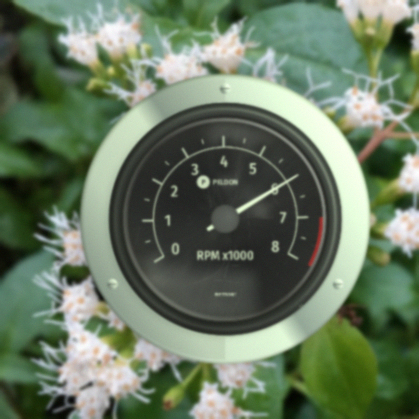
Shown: 6000 rpm
